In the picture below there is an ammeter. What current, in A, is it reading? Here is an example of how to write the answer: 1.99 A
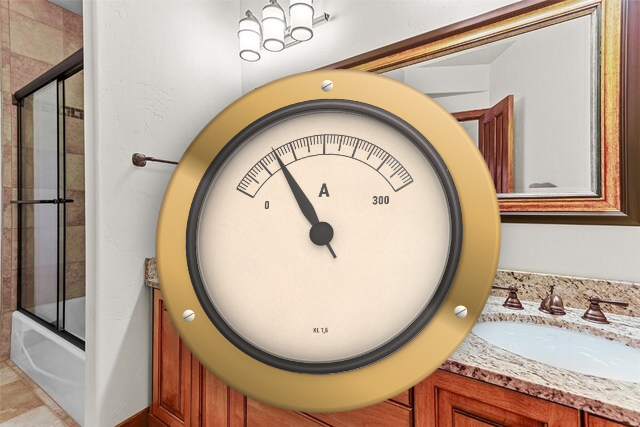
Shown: 75 A
